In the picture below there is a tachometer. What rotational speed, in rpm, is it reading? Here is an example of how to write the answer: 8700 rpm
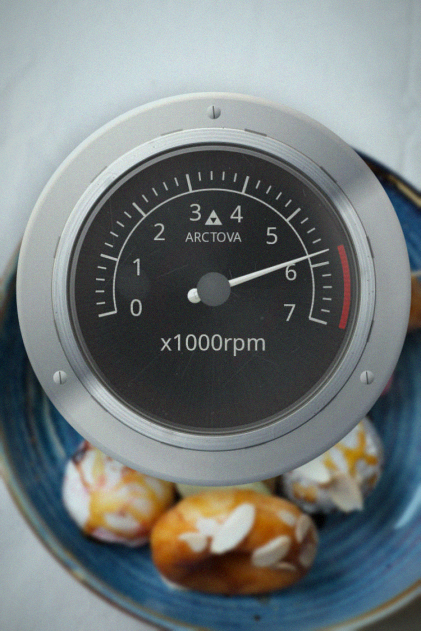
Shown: 5800 rpm
